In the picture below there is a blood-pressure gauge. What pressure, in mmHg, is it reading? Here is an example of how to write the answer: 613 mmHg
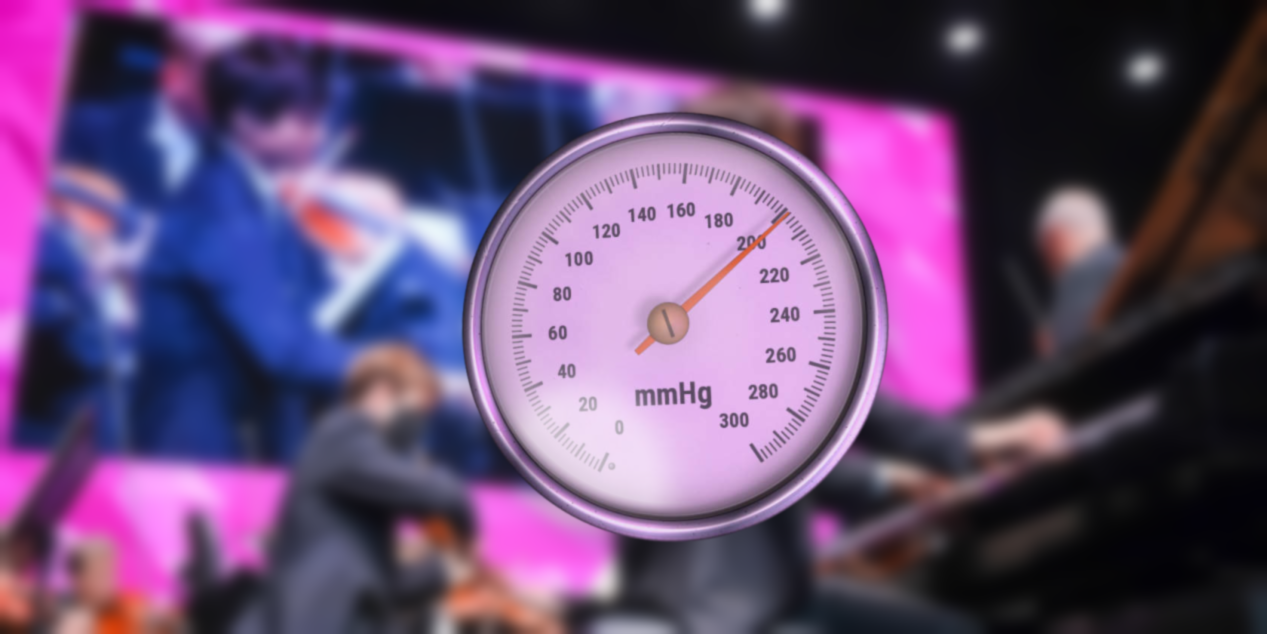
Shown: 202 mmHg
